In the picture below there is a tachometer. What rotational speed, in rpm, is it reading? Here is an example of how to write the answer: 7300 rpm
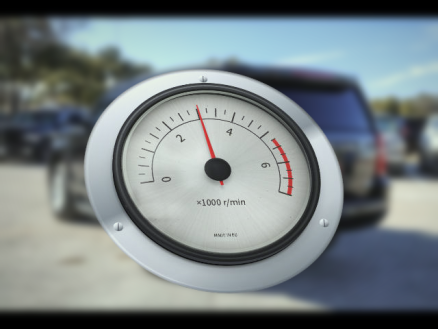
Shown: 3000 rpm
